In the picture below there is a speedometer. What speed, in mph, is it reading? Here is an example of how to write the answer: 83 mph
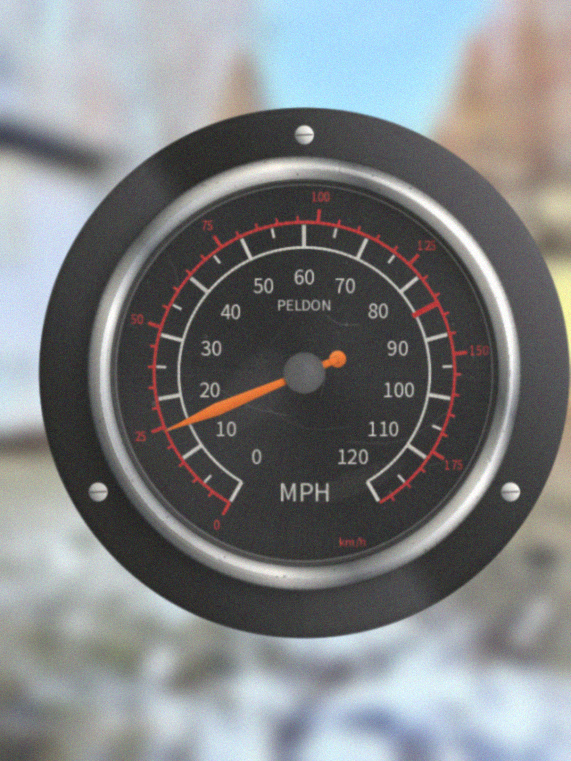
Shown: 15 mph
